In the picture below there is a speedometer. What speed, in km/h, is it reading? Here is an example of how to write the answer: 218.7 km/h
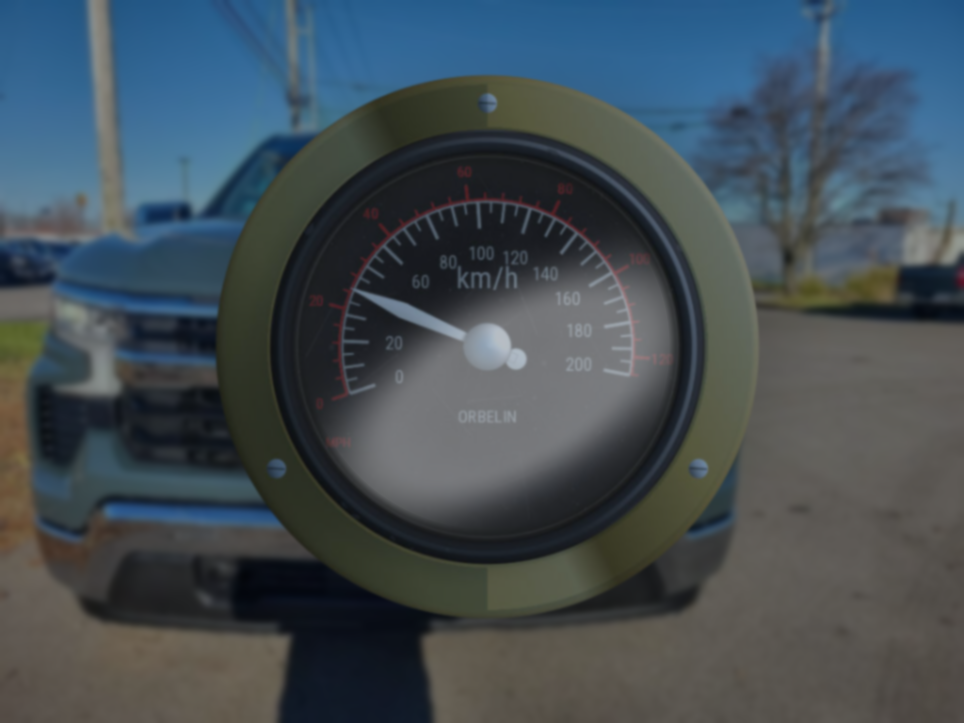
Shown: 40 km/h
